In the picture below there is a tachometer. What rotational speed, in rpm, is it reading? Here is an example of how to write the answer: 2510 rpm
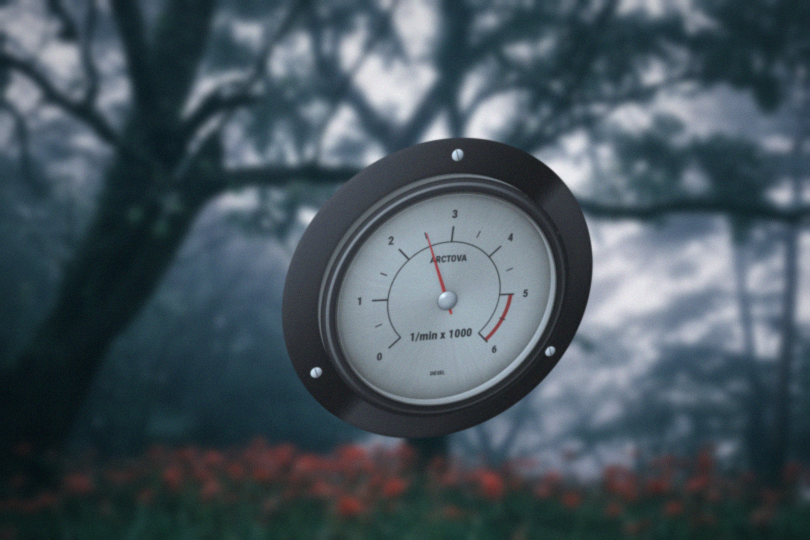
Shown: 2500 rpm
